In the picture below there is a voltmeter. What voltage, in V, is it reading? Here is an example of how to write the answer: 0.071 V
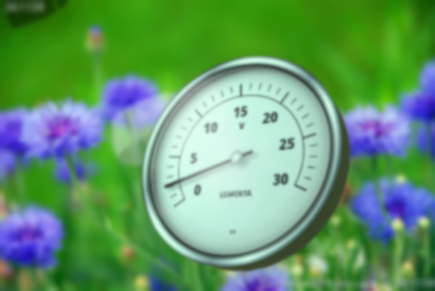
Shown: 2 V
